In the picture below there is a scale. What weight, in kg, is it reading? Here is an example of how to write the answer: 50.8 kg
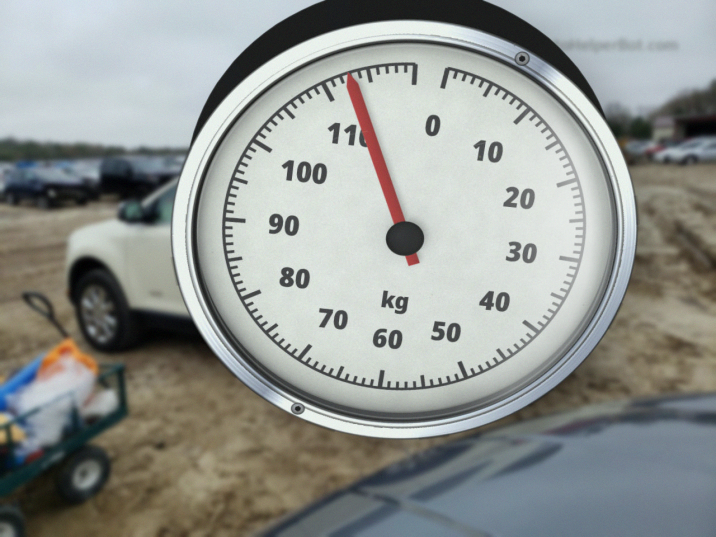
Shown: 113 kg
